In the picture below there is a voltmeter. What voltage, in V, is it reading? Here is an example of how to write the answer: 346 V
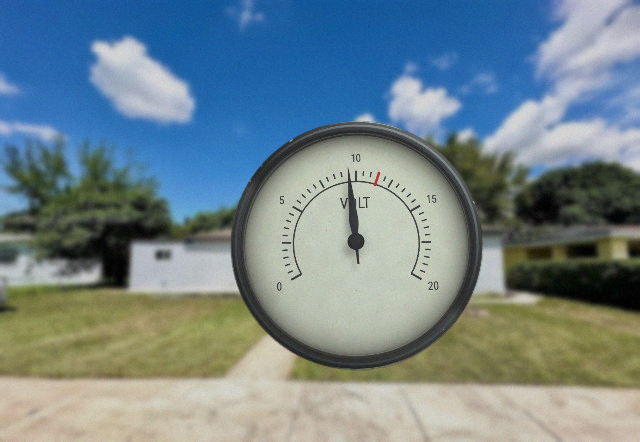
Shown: 9.5 V
